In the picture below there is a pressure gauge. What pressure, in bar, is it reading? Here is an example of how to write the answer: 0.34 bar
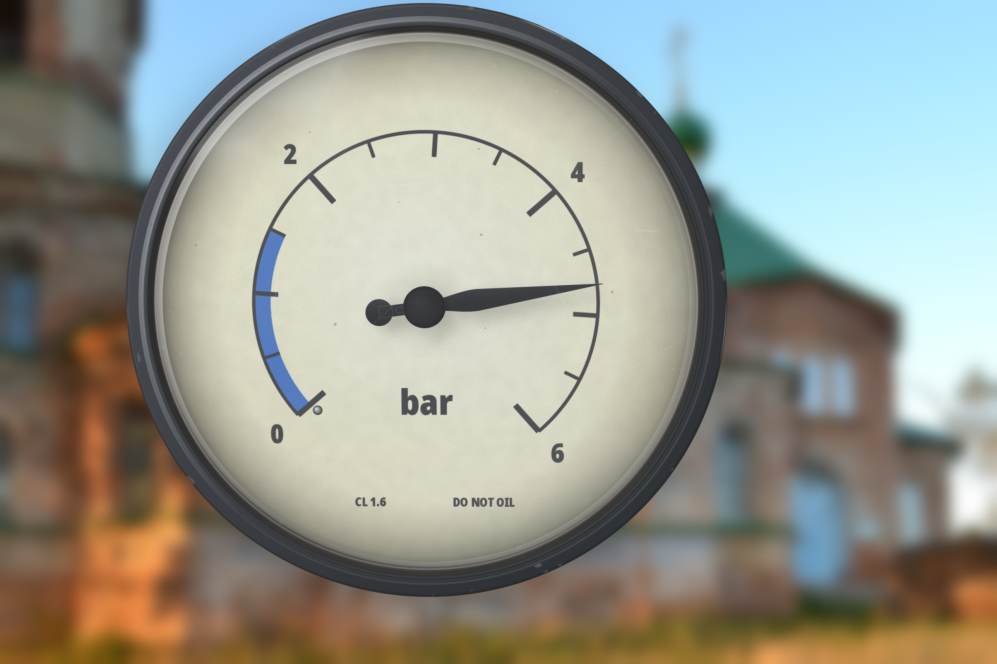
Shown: 4.75 bar
